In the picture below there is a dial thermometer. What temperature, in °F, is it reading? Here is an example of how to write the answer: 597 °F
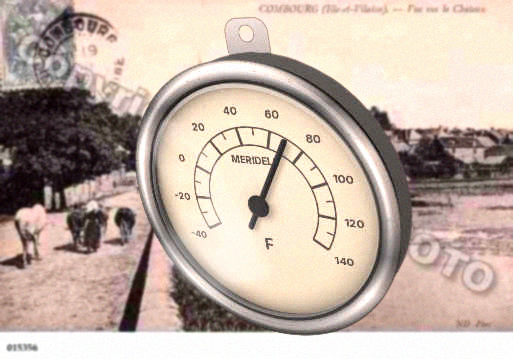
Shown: 70 °F
